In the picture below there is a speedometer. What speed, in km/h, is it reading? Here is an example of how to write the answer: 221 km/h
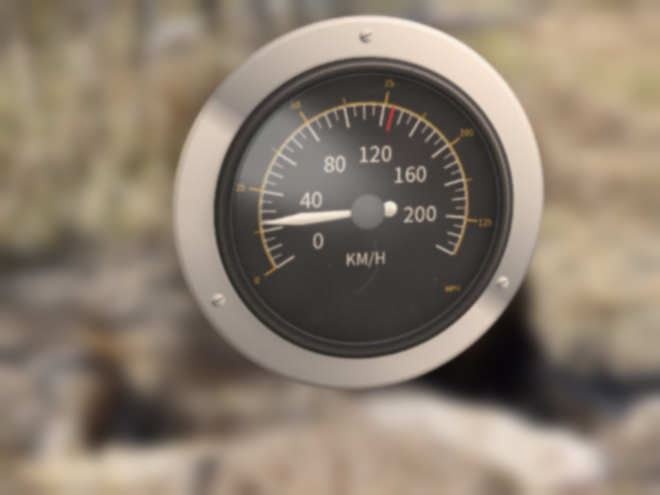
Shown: 25 km/h
